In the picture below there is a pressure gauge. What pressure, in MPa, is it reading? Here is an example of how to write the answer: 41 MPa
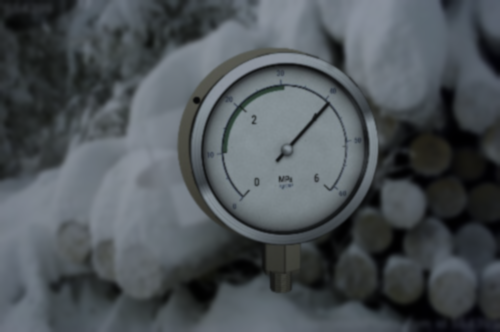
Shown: 4 MPa
